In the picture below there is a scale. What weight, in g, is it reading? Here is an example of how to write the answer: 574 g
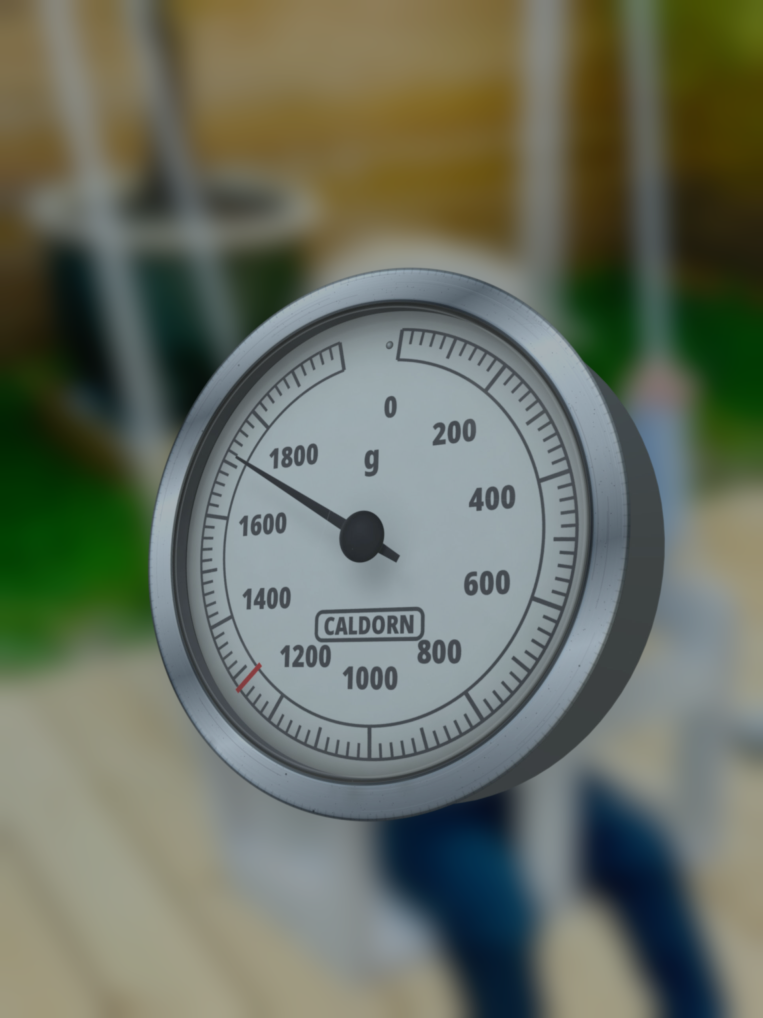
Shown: 1720 g
